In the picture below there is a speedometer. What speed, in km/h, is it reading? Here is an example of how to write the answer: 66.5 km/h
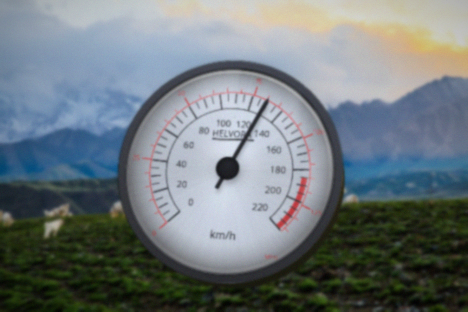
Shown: 130 km/h
